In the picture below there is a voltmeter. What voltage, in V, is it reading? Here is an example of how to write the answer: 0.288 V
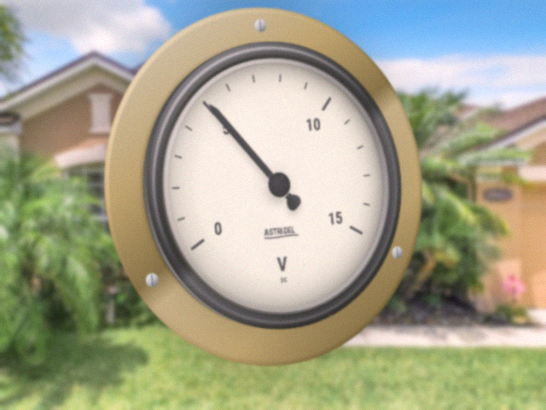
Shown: 5 V
